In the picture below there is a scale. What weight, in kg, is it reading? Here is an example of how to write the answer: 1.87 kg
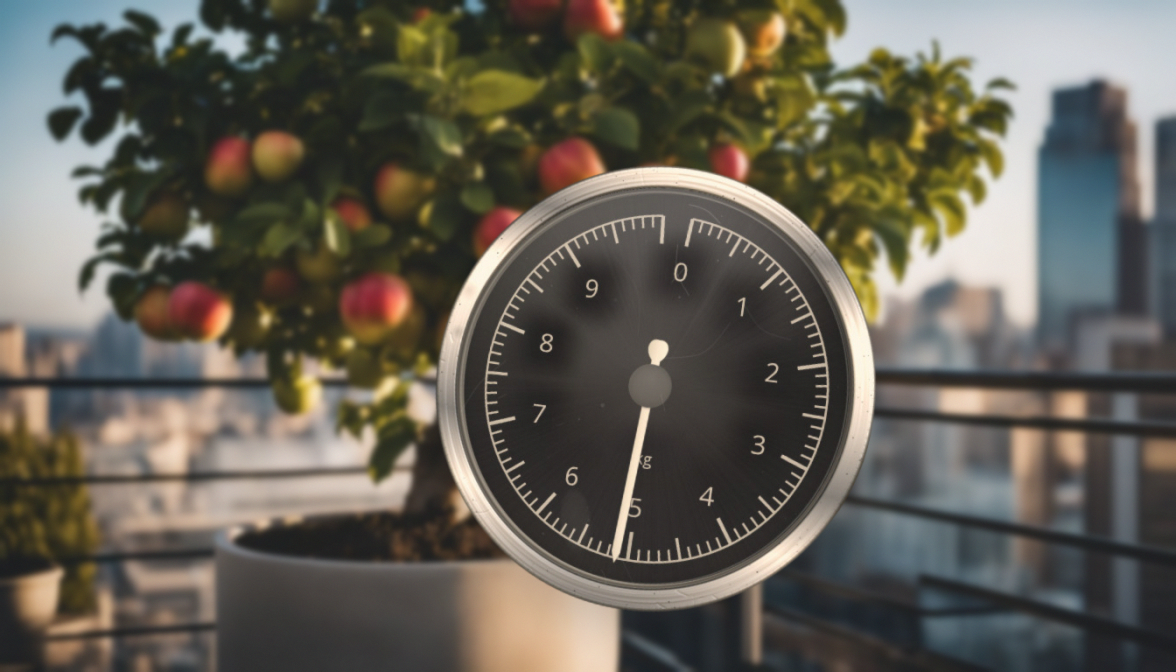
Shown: 5.1 kg
